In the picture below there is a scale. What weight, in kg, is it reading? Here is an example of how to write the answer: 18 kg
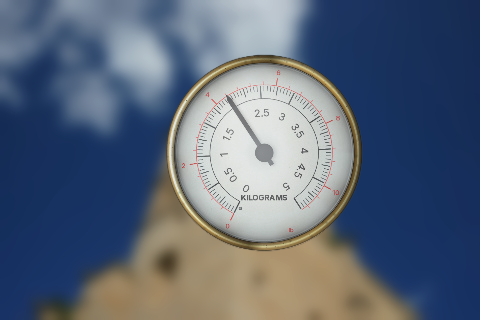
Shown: 2 kg
